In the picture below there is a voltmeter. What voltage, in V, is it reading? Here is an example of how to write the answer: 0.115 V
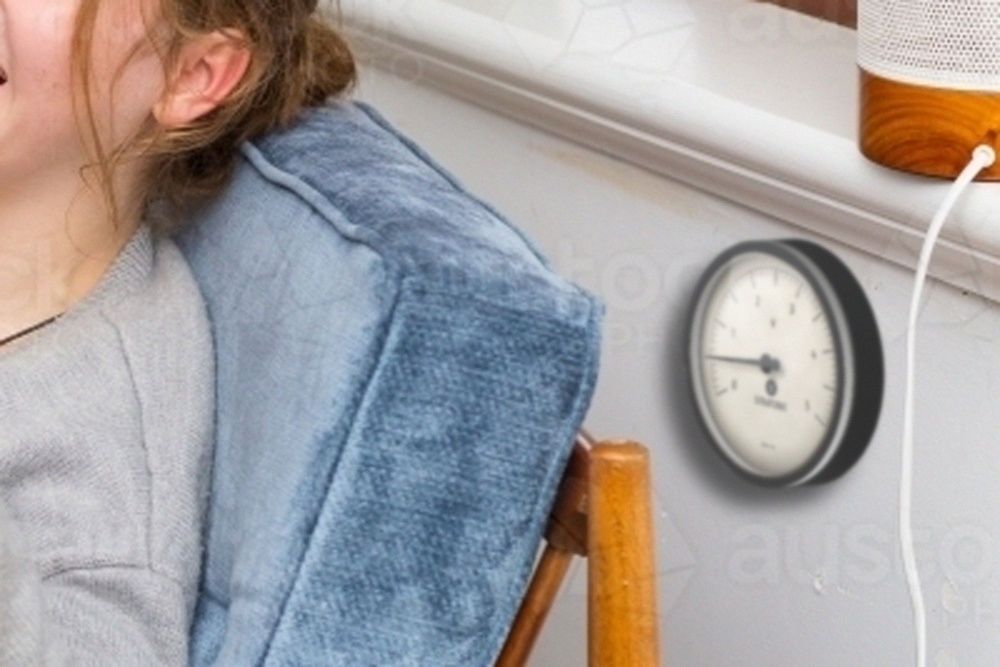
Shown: 0.5 V
